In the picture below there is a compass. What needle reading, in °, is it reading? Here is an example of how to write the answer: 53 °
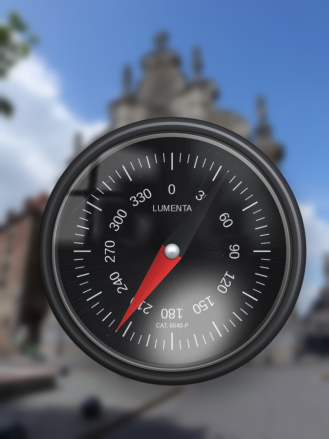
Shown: 215 °
